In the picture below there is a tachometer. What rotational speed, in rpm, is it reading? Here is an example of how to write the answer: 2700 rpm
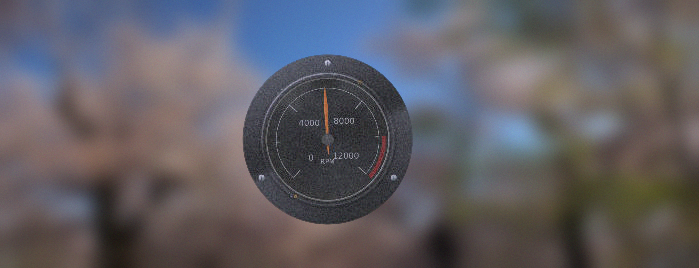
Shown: 6000 rpm
